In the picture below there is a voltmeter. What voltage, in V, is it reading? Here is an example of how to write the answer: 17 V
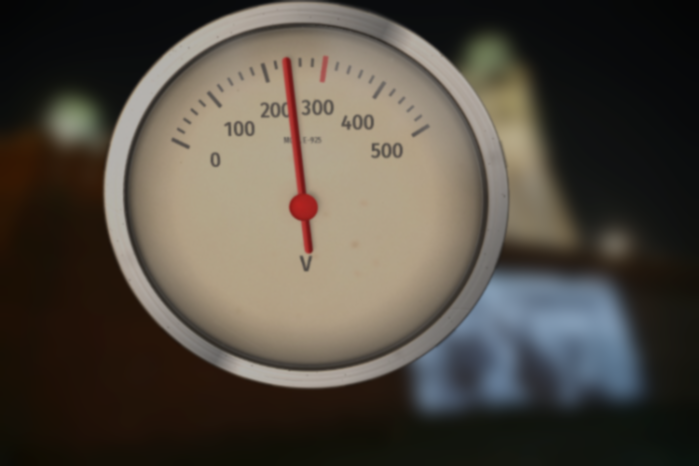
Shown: 240 V
